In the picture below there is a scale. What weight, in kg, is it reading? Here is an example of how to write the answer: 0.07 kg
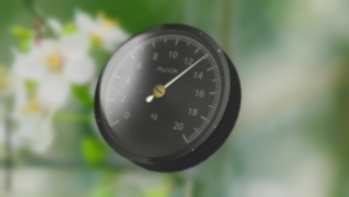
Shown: 13 kg
